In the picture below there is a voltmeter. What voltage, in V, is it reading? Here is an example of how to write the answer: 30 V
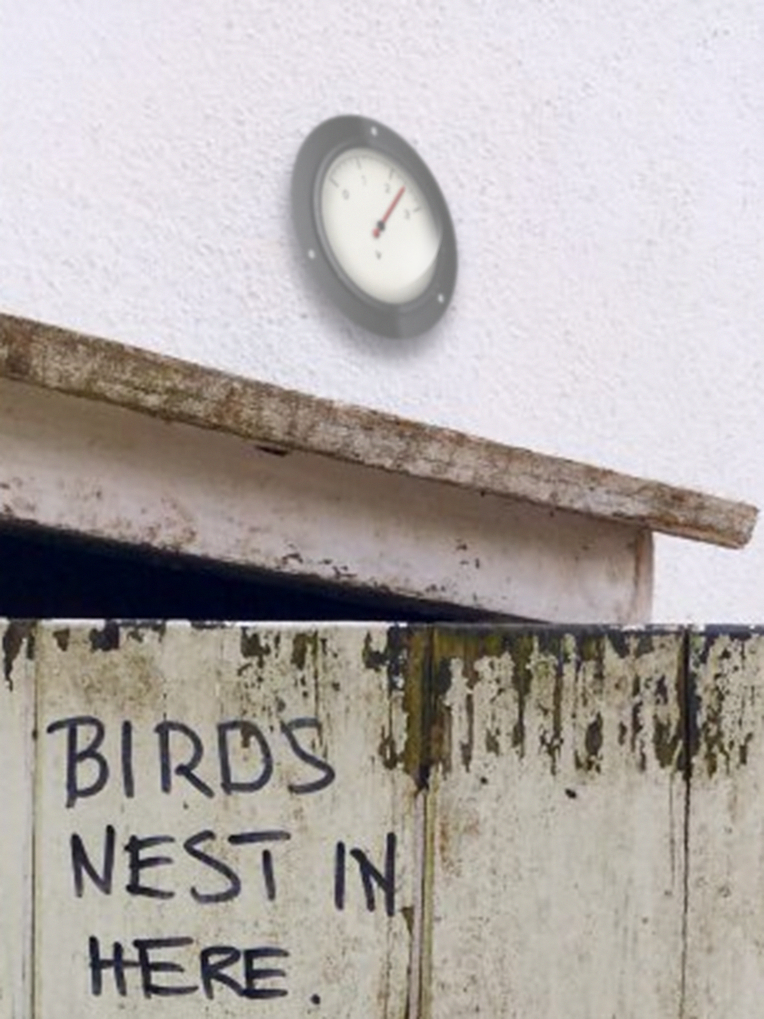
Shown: 2.4 V
